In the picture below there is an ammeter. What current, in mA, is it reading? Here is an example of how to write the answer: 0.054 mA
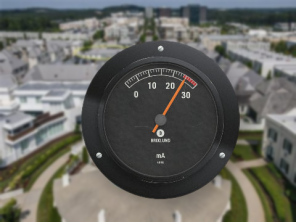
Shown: 25 mA
